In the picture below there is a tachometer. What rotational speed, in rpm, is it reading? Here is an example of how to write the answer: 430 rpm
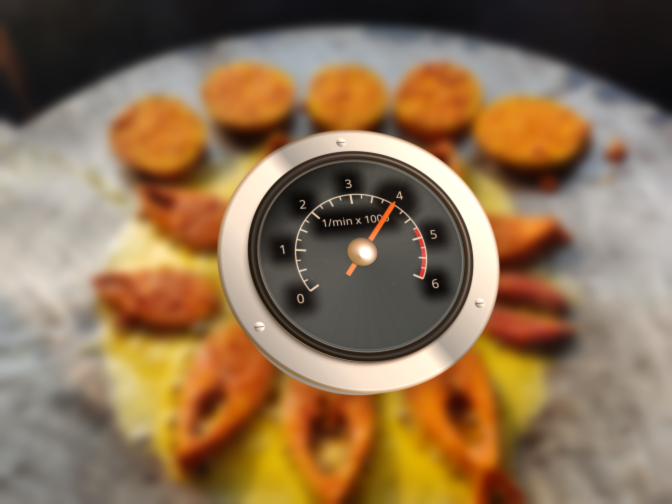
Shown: 4000 rpm
